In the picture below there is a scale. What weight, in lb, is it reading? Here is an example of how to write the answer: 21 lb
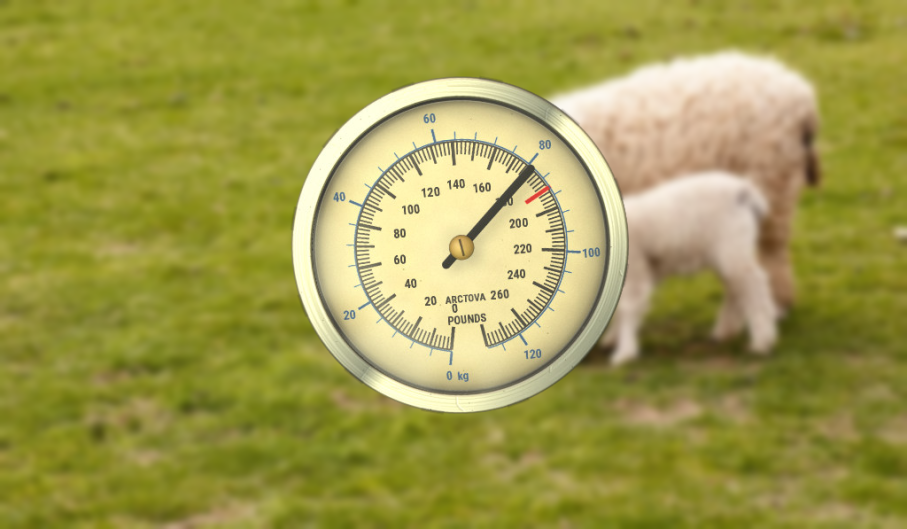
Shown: 178 lb
